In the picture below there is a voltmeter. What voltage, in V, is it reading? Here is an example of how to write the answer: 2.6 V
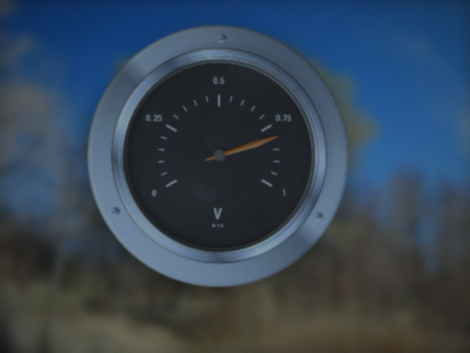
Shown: 0.8 V
